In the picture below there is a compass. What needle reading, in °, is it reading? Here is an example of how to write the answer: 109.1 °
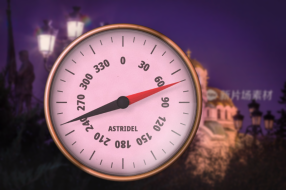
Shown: 70 °
